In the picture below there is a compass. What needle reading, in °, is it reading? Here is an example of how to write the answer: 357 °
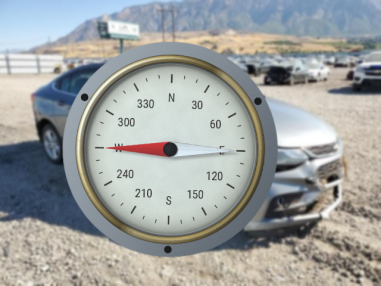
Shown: 270 °
